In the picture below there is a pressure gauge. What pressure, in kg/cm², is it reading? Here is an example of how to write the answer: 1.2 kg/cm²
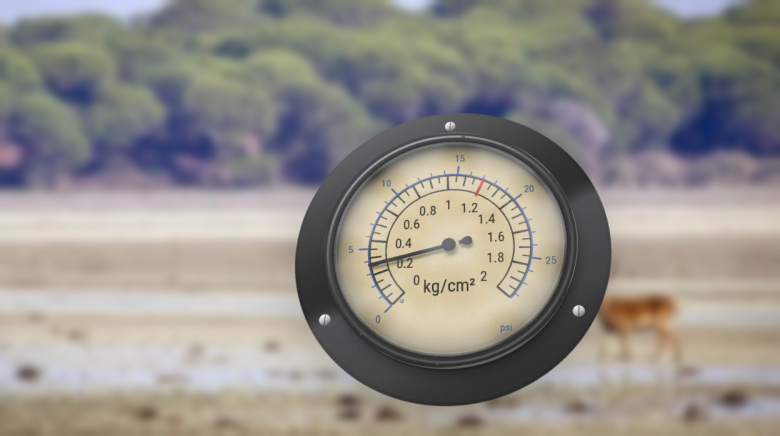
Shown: 0.25 kg/cm²
